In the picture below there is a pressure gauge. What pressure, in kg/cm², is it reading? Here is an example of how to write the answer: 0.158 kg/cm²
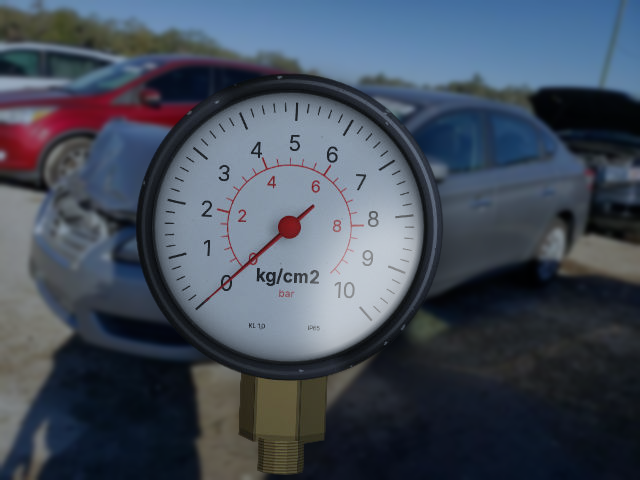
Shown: 0 kg/cm²
